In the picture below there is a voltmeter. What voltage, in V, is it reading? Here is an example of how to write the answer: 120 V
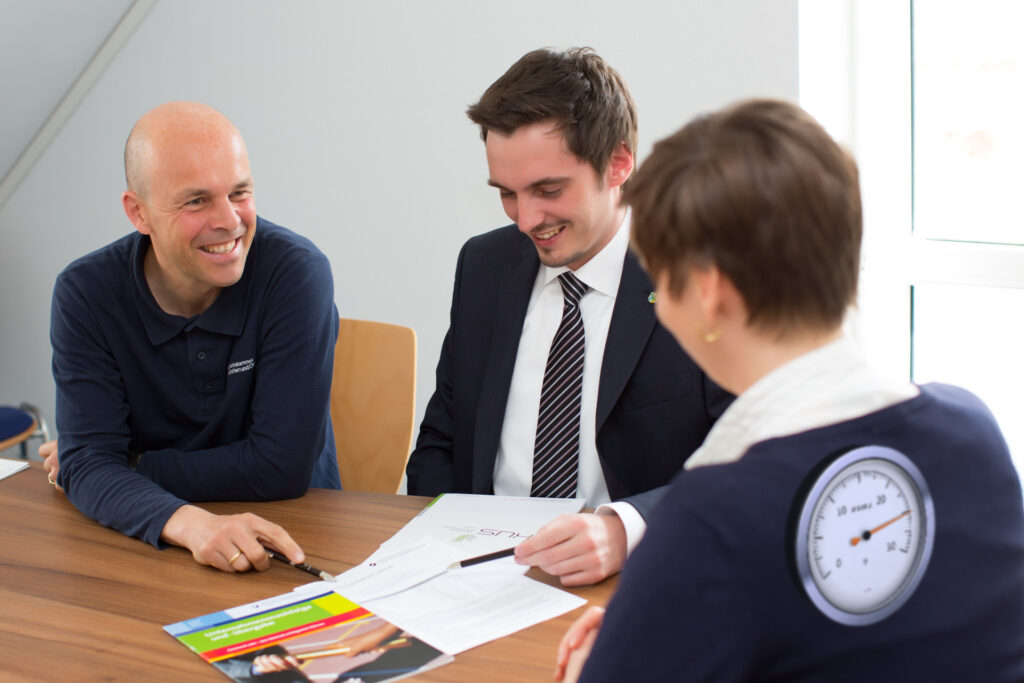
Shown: 25 V
